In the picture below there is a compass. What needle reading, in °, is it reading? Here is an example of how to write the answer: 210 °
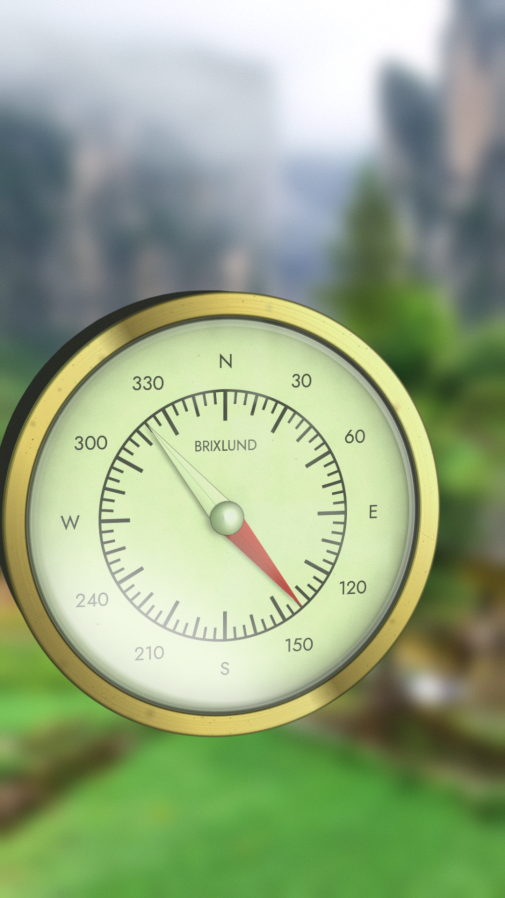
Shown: 140 °
